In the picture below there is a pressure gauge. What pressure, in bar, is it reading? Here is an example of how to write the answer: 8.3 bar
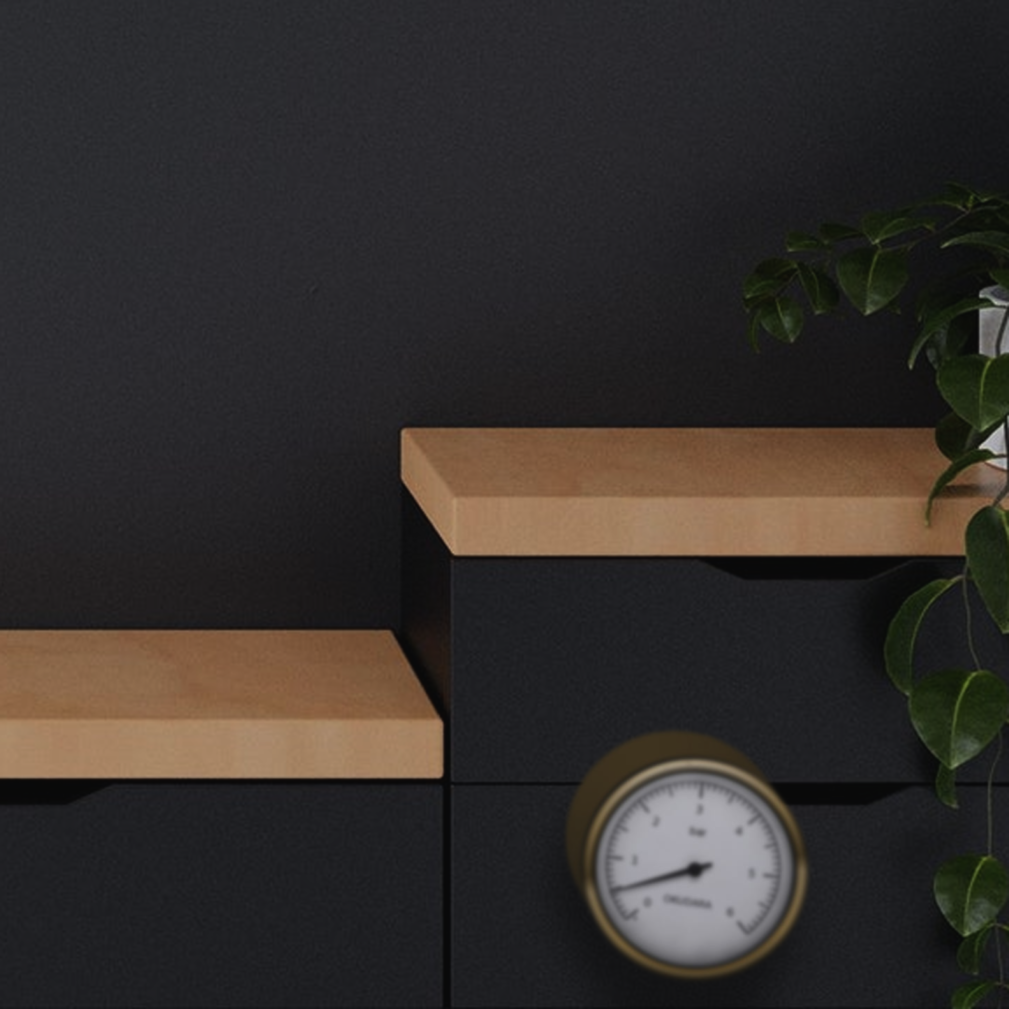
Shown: 0.5 bar
